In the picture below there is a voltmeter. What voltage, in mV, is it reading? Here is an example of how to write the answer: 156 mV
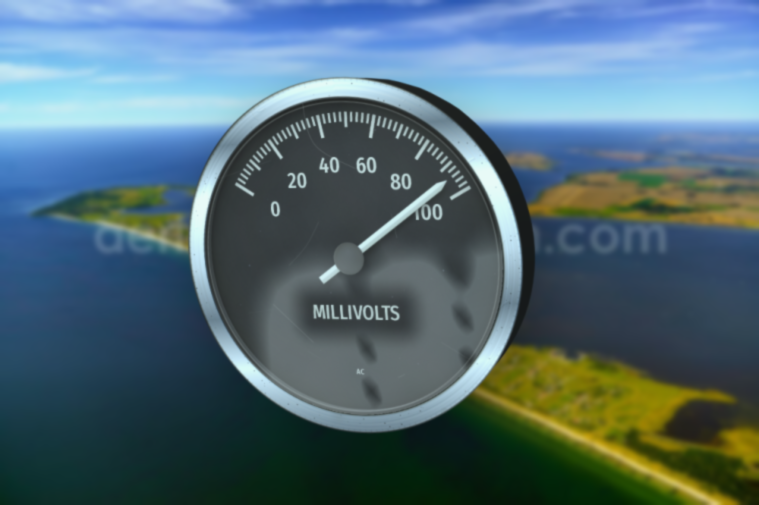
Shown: 94 mV
